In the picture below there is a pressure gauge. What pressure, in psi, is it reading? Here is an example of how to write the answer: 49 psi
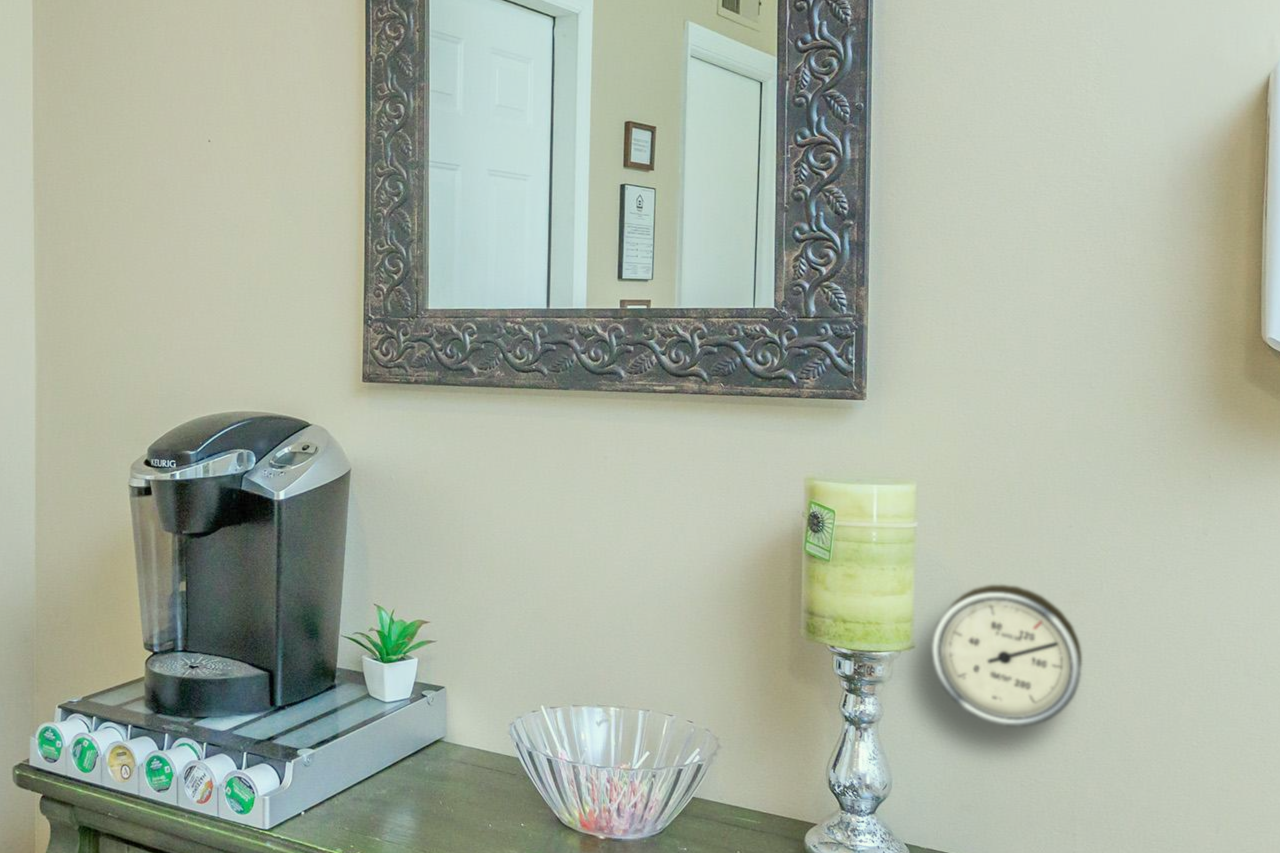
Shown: 140 psi
